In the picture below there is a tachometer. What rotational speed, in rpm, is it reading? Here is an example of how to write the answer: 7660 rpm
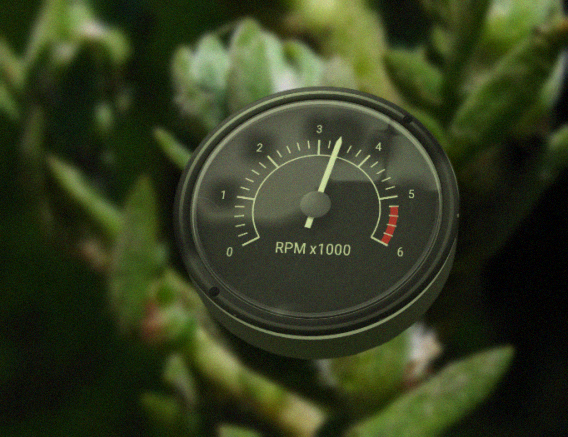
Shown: 3400 rpm
